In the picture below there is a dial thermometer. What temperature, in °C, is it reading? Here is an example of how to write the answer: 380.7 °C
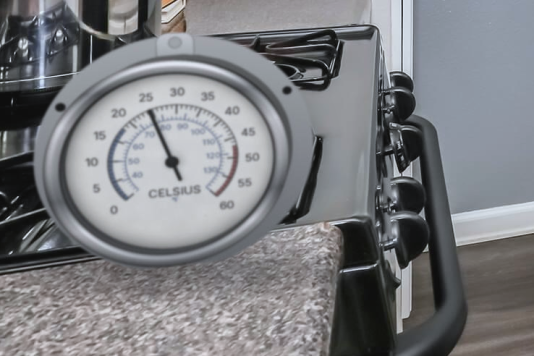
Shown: 25 °C
